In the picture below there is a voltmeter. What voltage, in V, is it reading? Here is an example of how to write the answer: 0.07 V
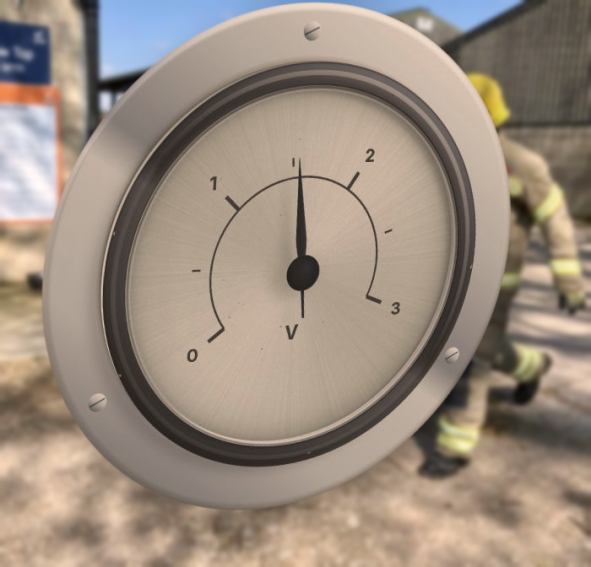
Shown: 1.5 V
